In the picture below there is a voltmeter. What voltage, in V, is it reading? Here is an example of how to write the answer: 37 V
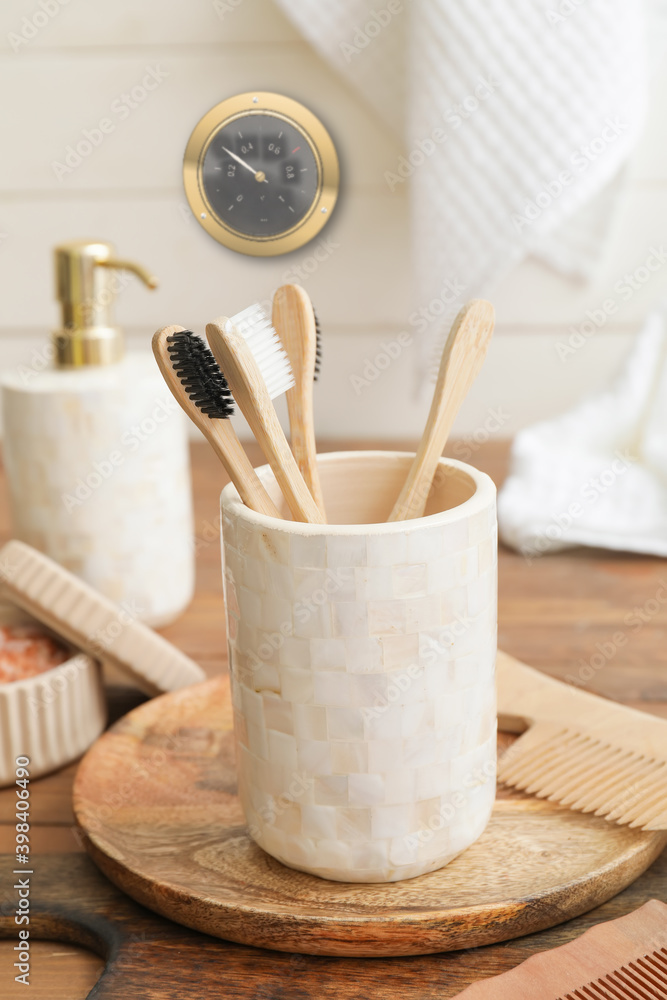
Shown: 0.3 V
